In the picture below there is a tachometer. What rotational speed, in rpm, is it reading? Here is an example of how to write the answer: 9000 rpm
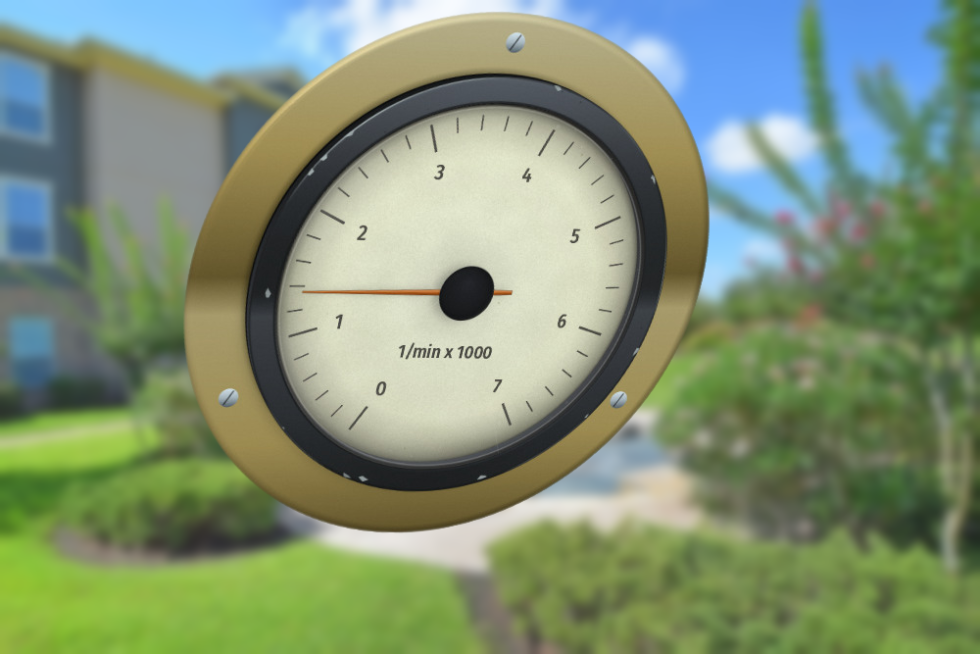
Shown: 1400 rpm
